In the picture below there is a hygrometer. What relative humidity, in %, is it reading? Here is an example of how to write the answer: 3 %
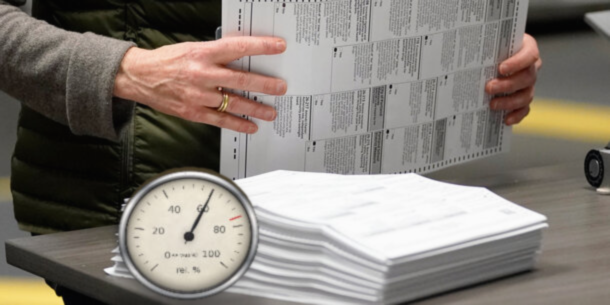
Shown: 60 %
